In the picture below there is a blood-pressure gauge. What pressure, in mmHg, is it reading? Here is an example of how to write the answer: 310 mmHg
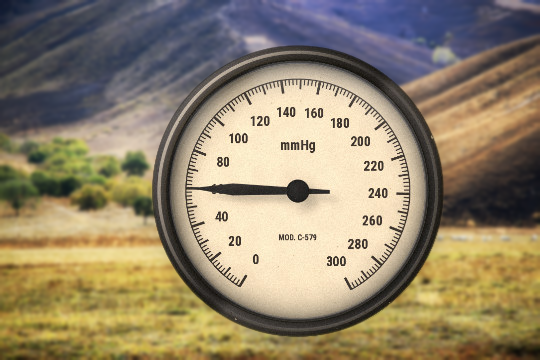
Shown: 60 mmHg
